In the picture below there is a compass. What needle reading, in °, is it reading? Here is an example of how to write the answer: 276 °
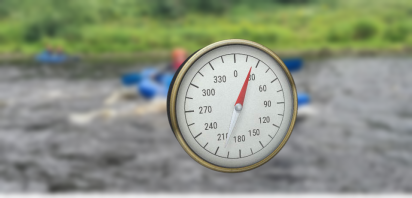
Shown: 22.5 °
